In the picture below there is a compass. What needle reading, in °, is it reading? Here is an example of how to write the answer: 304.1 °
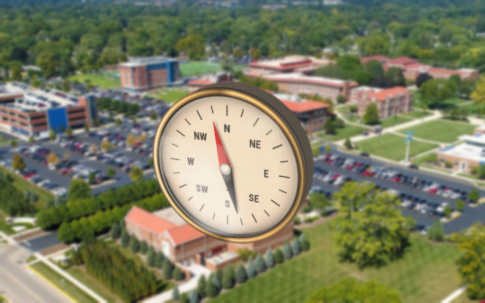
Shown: 345 °
